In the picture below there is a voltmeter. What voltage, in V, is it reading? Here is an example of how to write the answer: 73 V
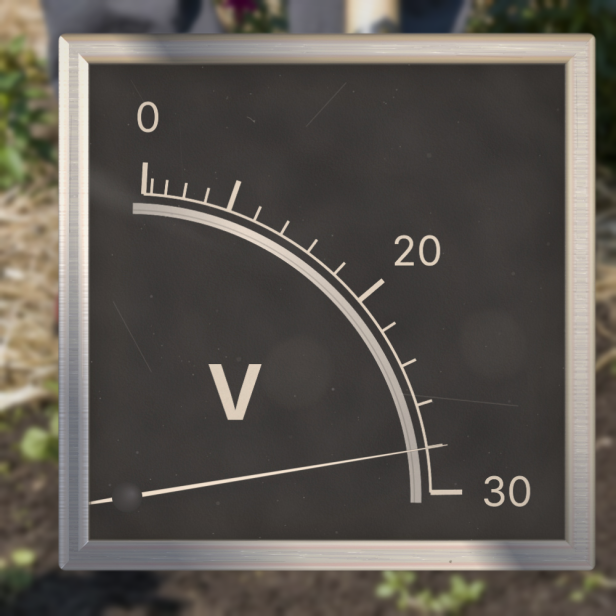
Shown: 28 V
